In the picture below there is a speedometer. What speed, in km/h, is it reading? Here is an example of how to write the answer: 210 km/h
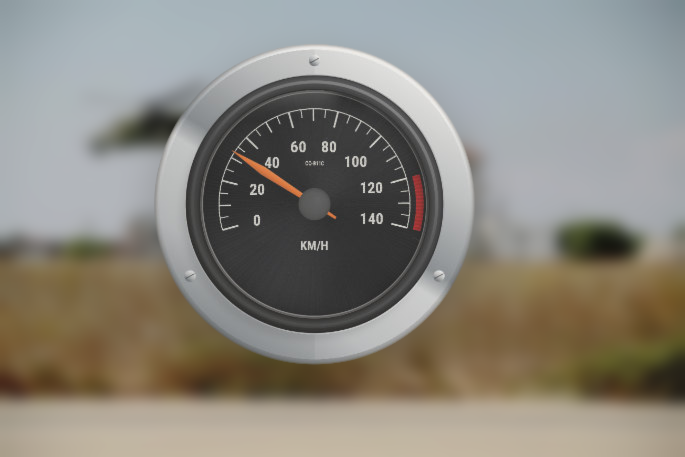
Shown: 32.5 km/h
